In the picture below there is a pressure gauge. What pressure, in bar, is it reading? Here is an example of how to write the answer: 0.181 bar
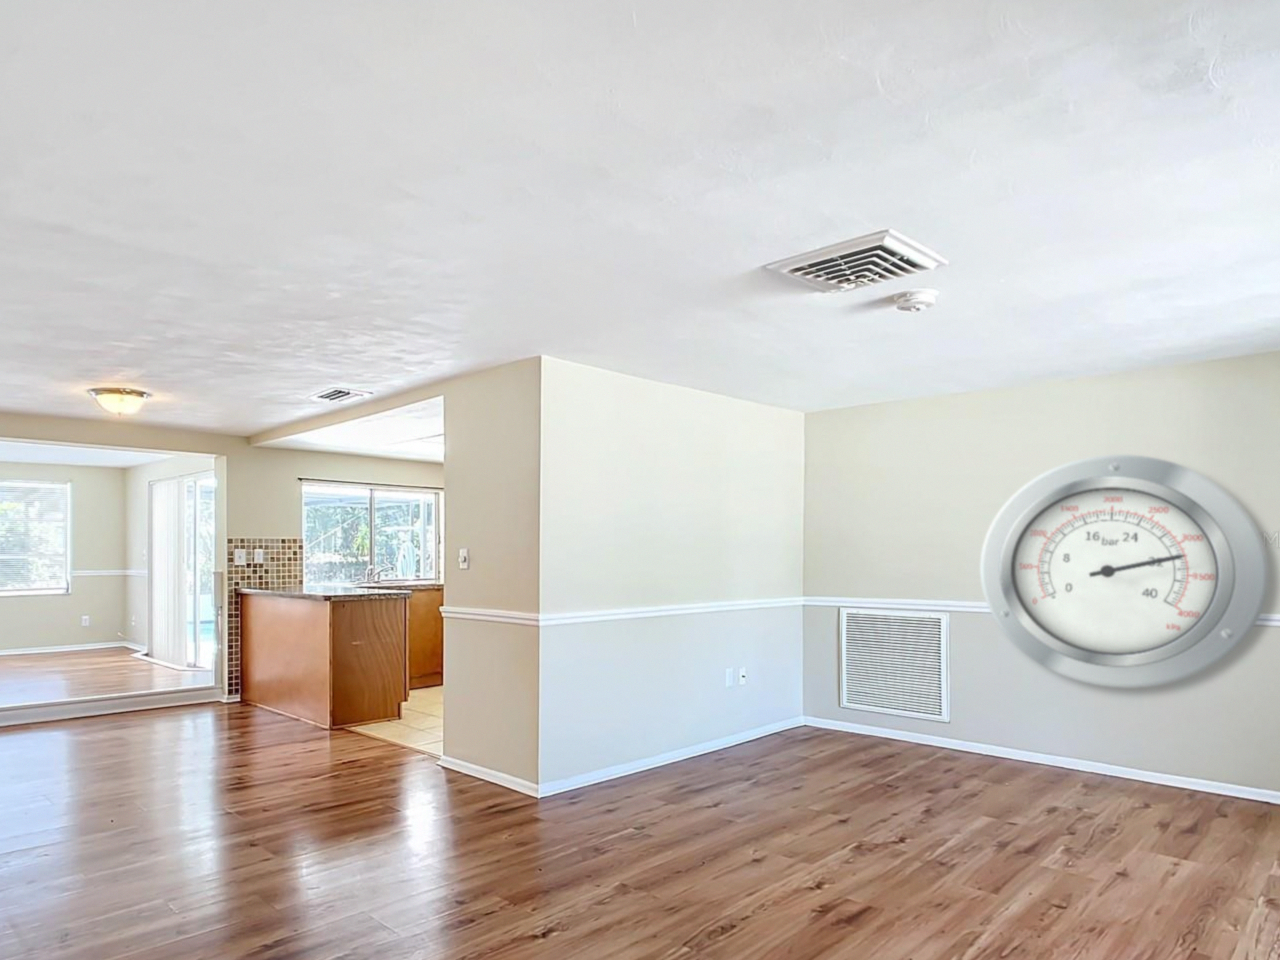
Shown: 32 bar
